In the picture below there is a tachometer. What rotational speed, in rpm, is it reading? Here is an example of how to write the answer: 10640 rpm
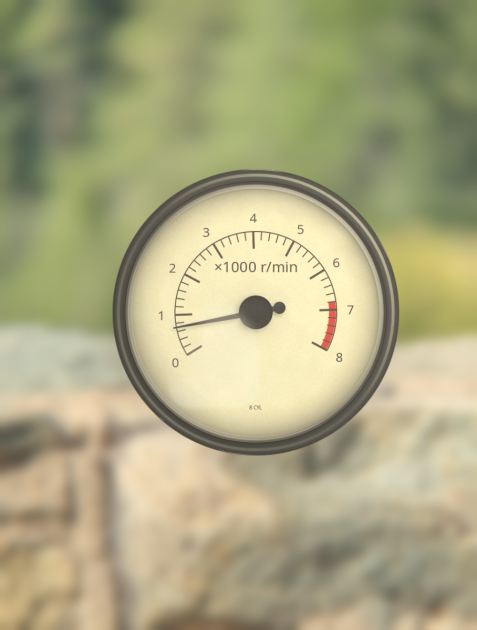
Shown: 700 rpm
